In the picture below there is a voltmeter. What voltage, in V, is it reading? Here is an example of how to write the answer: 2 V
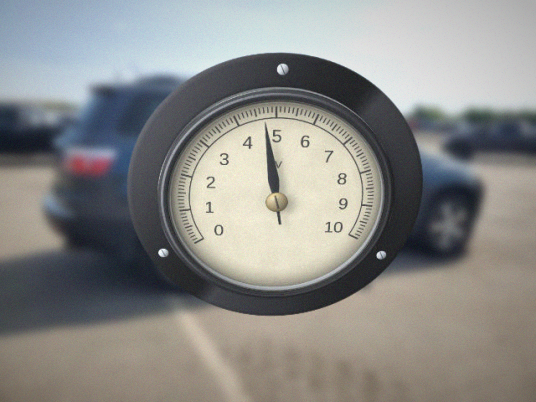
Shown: 4.7 V
